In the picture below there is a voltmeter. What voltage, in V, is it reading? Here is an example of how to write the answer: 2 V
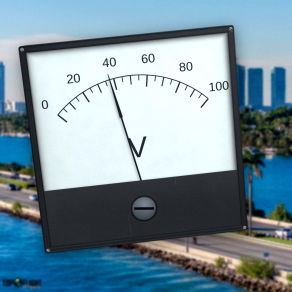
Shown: 37.5 V
